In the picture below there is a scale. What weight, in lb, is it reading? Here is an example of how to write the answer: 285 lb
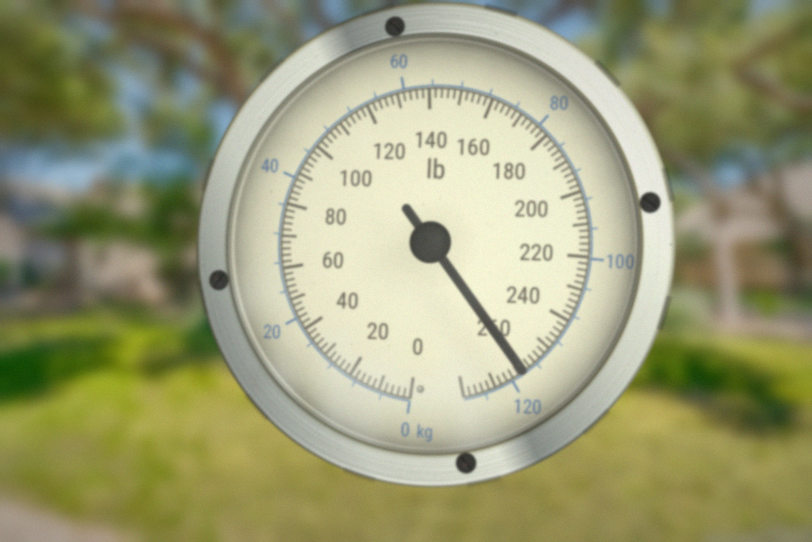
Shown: 260 lb
